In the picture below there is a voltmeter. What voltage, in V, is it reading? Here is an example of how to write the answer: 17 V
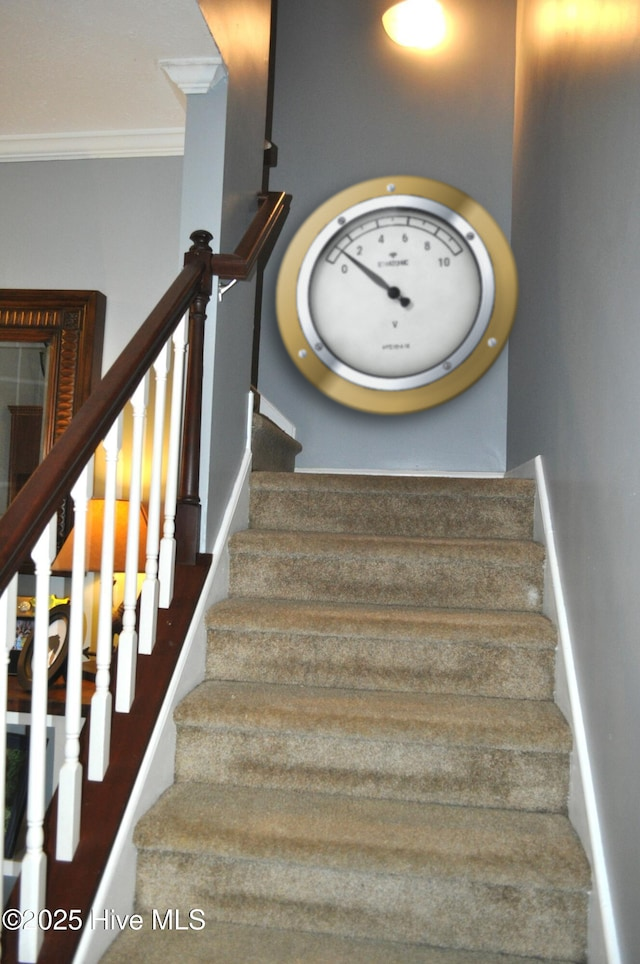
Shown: 1 V
